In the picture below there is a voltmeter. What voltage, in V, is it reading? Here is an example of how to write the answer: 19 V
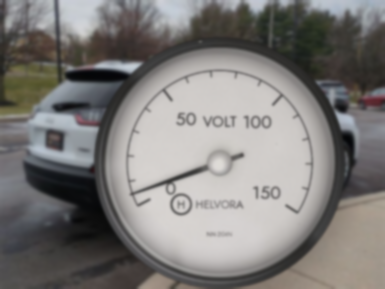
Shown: 5 V
